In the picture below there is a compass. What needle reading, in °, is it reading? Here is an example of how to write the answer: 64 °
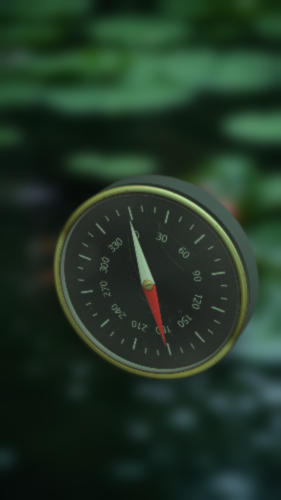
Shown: 180 °
